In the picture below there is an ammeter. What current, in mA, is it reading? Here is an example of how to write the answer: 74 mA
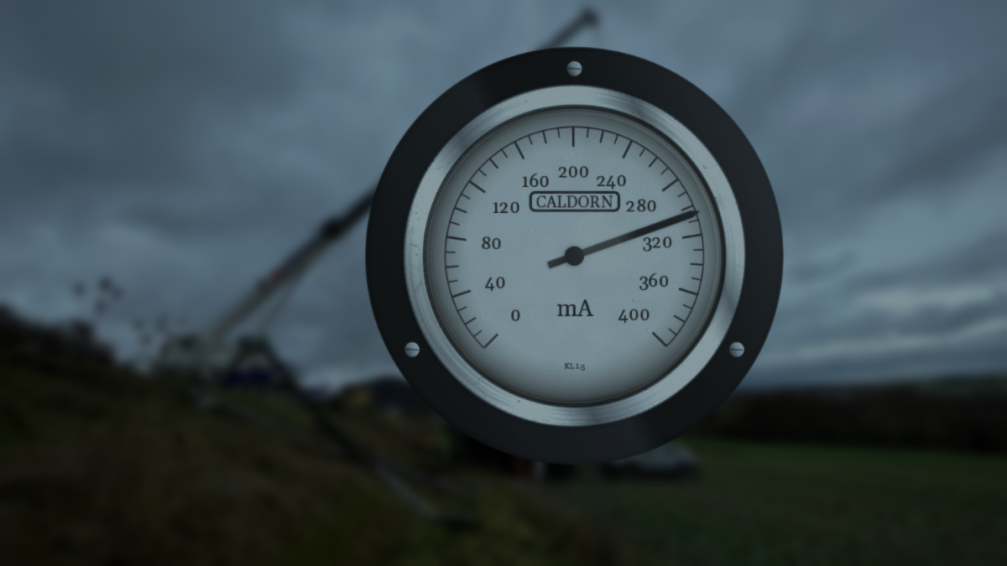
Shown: 305 mA
